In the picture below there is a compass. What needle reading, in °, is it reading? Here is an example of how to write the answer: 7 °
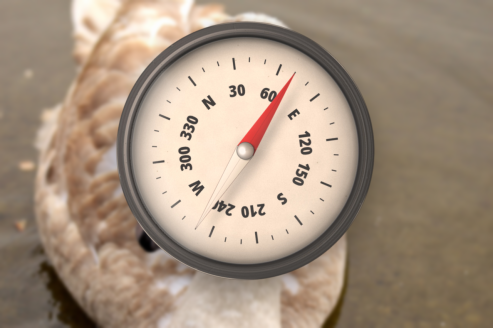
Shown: 70 °
